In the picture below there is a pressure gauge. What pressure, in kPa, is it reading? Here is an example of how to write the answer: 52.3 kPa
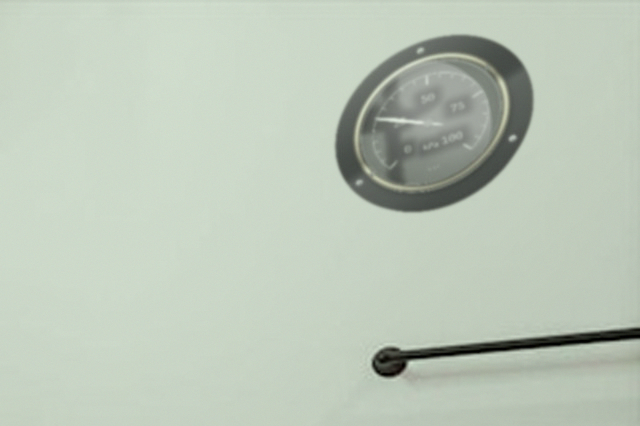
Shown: 25 kPa
